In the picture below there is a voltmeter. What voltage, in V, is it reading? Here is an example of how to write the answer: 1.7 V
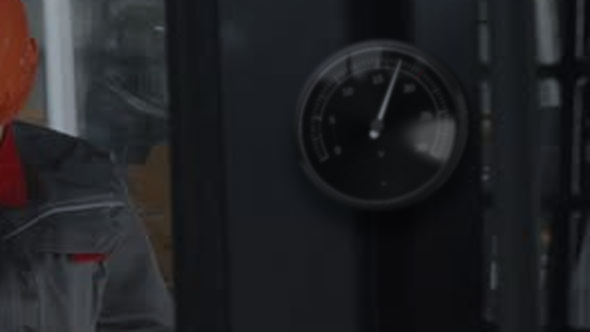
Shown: 17.5 V
